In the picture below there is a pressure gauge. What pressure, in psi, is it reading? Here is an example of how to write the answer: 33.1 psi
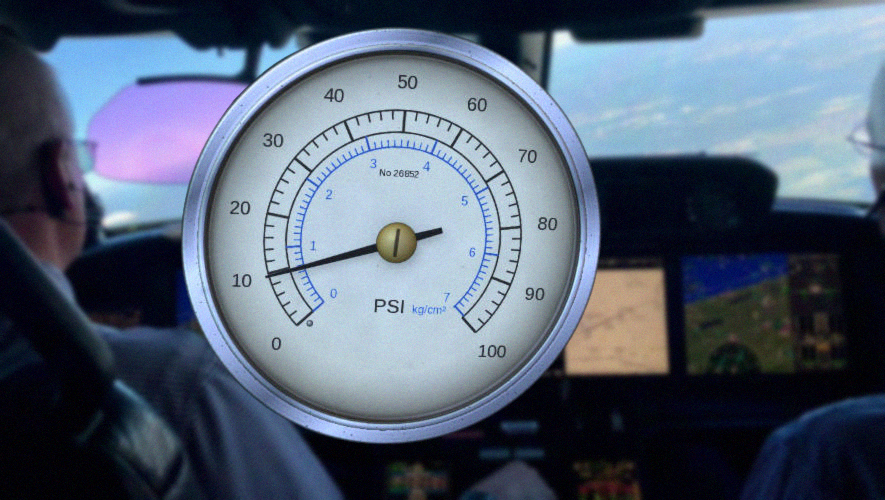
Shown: 10 psi
